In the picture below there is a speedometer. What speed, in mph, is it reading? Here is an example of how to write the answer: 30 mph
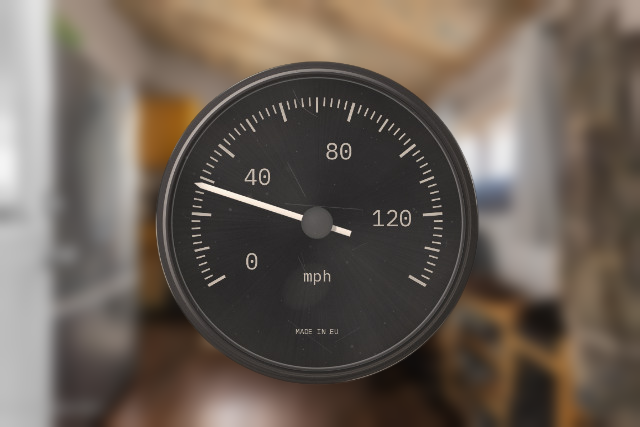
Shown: 28 mph
